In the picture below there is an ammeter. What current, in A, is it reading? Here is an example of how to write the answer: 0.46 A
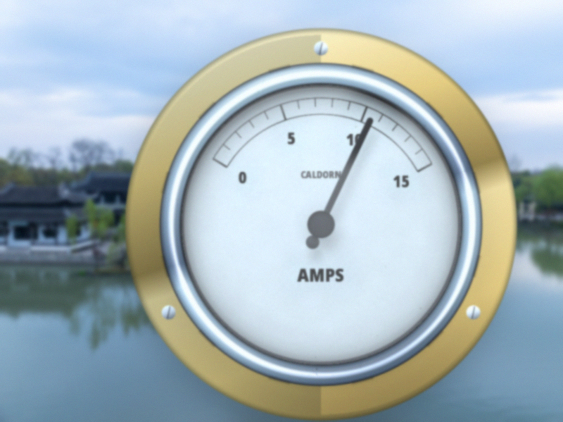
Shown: 10.5 A
